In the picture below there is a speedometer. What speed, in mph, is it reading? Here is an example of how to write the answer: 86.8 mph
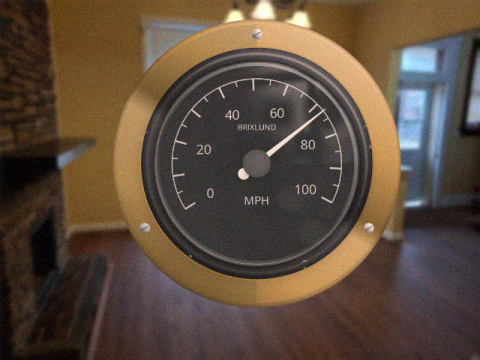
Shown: 72.5 mph
